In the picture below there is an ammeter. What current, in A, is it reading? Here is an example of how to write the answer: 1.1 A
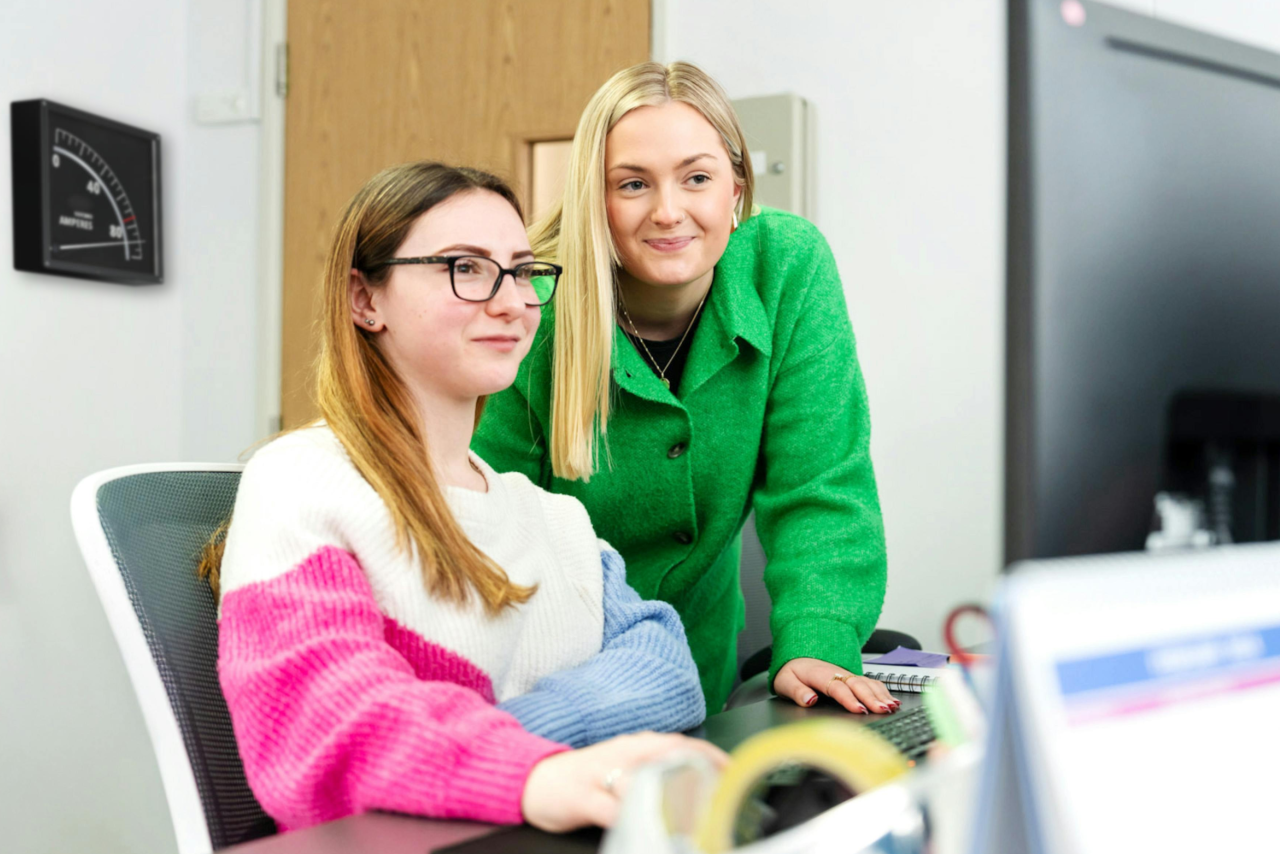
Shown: 90 A
